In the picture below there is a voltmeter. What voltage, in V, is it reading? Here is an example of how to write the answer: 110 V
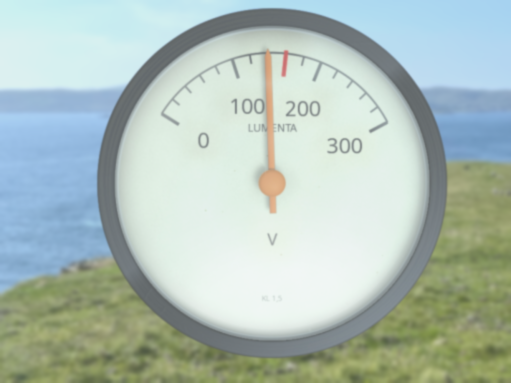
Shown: 140 V
